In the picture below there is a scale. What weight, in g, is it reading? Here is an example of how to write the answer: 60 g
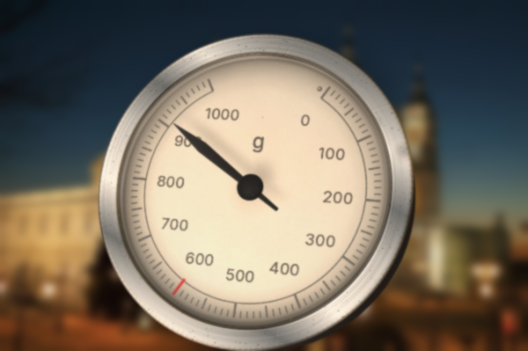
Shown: 910 g
